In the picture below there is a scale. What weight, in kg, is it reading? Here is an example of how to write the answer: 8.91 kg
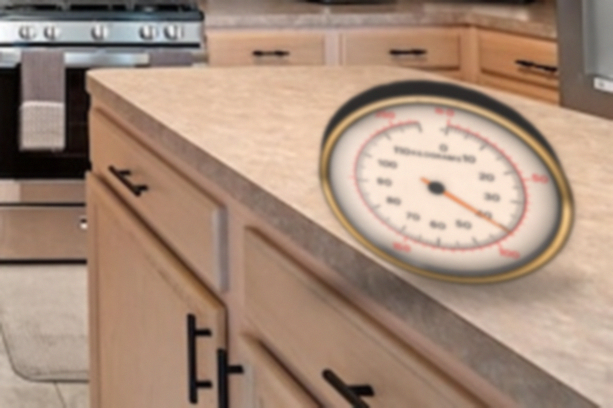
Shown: 40 kg
